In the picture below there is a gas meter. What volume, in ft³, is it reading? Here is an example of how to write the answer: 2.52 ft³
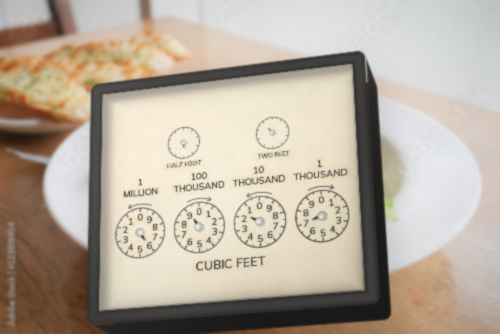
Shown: 591700 ft³
